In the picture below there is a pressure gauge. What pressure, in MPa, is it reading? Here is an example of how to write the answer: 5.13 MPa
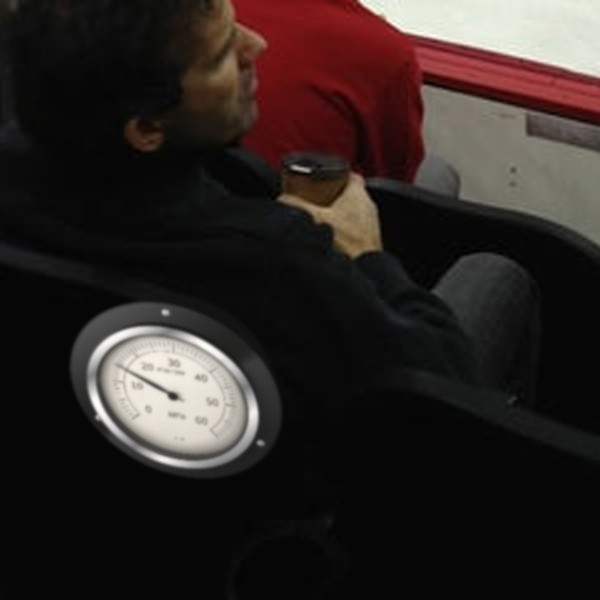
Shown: 15 MPa
